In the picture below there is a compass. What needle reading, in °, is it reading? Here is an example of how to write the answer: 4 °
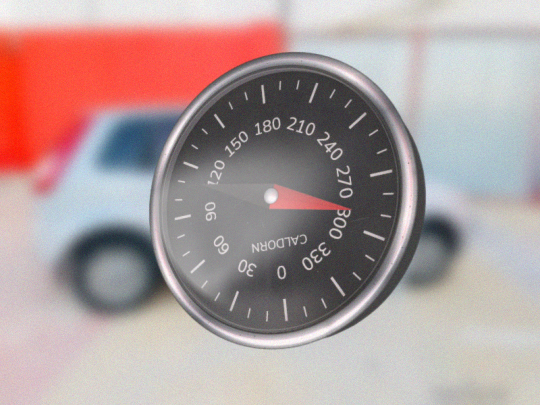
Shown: 290 °
